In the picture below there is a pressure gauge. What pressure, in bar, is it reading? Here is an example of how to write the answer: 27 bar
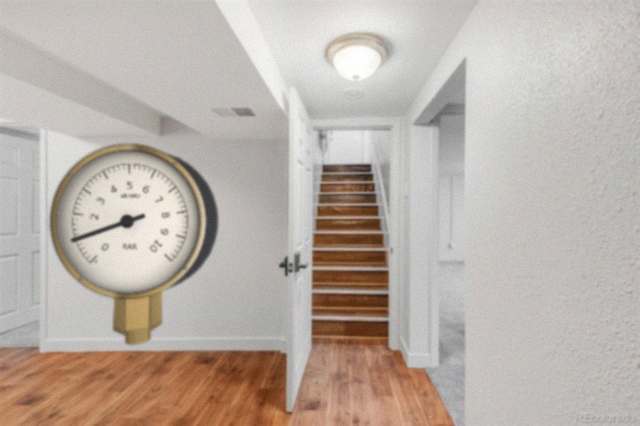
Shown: 1 bar
